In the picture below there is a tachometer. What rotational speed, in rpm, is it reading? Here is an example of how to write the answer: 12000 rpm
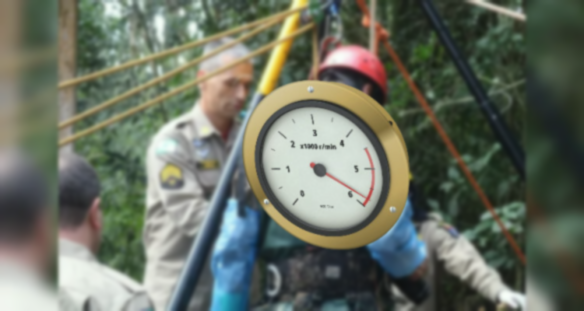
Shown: 5750 rpm
